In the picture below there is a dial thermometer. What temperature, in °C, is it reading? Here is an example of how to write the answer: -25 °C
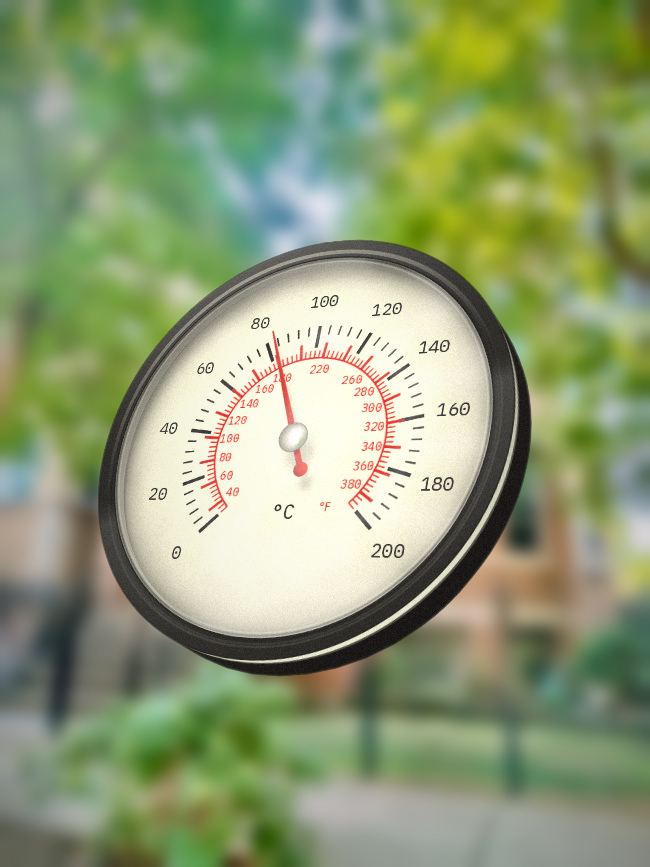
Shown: 84 °C
